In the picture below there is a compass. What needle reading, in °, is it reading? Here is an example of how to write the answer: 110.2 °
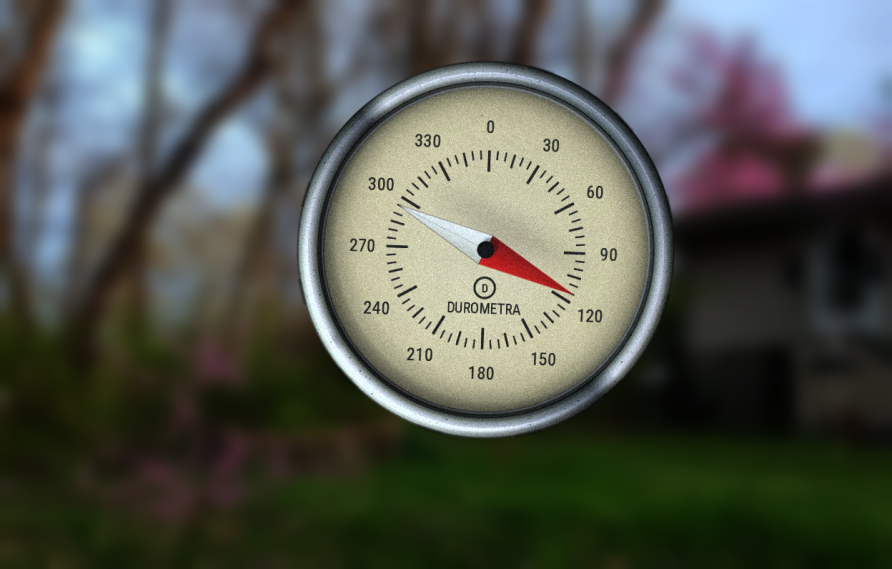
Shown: 115 °
